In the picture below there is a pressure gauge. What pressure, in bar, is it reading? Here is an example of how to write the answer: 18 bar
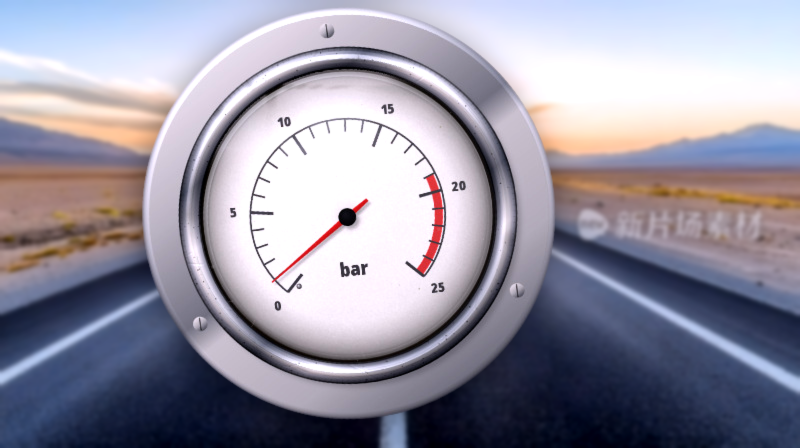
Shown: 1 bar
